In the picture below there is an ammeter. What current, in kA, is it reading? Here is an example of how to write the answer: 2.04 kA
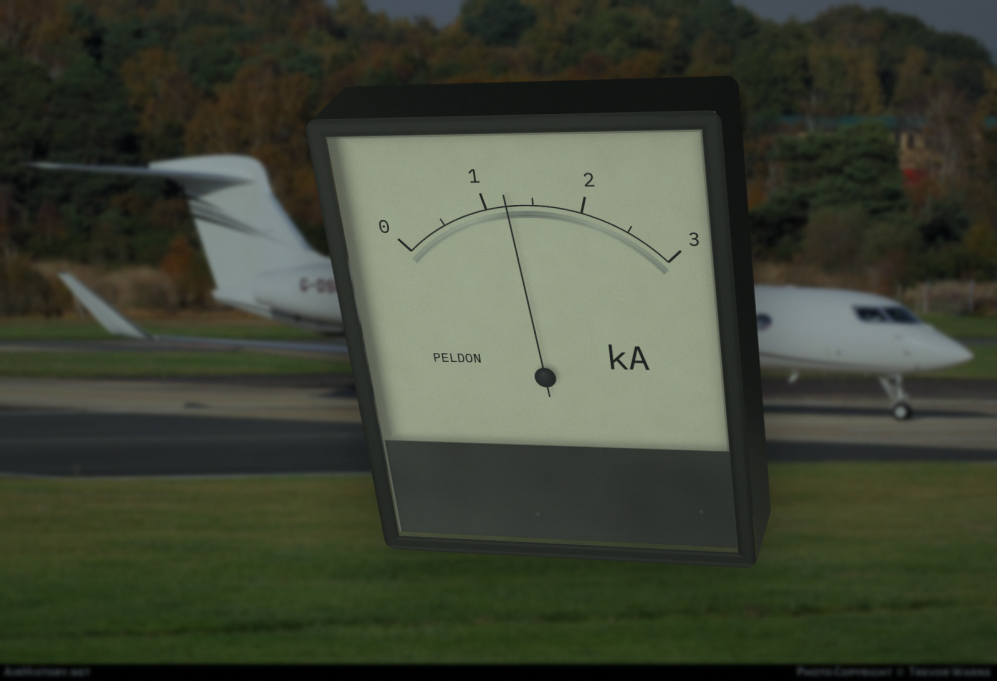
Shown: 1.25 kA
